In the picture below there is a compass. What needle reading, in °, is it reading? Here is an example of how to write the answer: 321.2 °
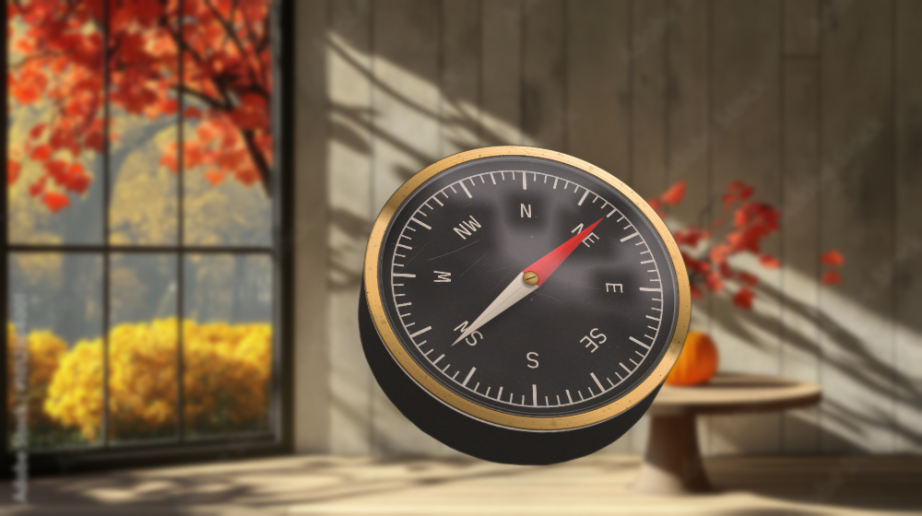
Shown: 45 °
